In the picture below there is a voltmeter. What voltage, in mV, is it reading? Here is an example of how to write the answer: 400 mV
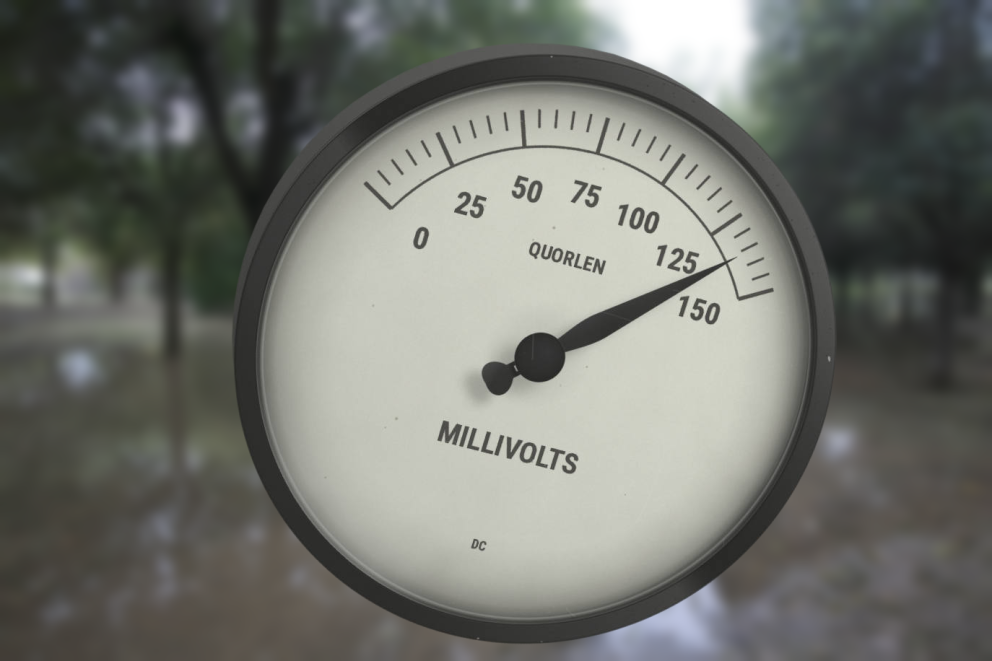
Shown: 135 mV
